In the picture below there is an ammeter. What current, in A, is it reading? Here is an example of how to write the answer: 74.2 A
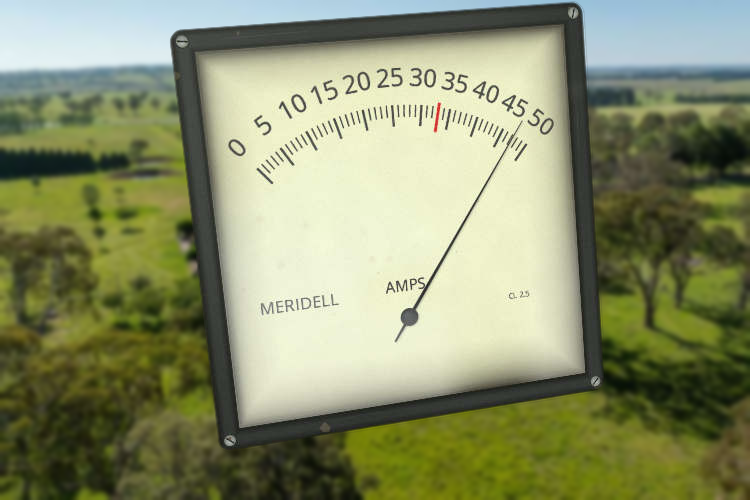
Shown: 47 A
